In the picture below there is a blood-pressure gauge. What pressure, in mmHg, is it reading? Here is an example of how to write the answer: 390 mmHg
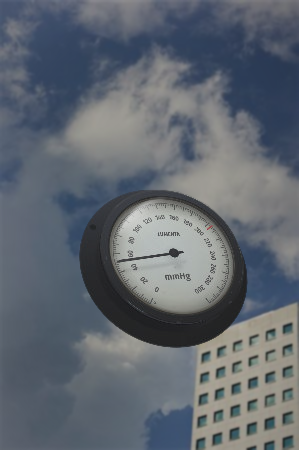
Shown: 50 mmHg
